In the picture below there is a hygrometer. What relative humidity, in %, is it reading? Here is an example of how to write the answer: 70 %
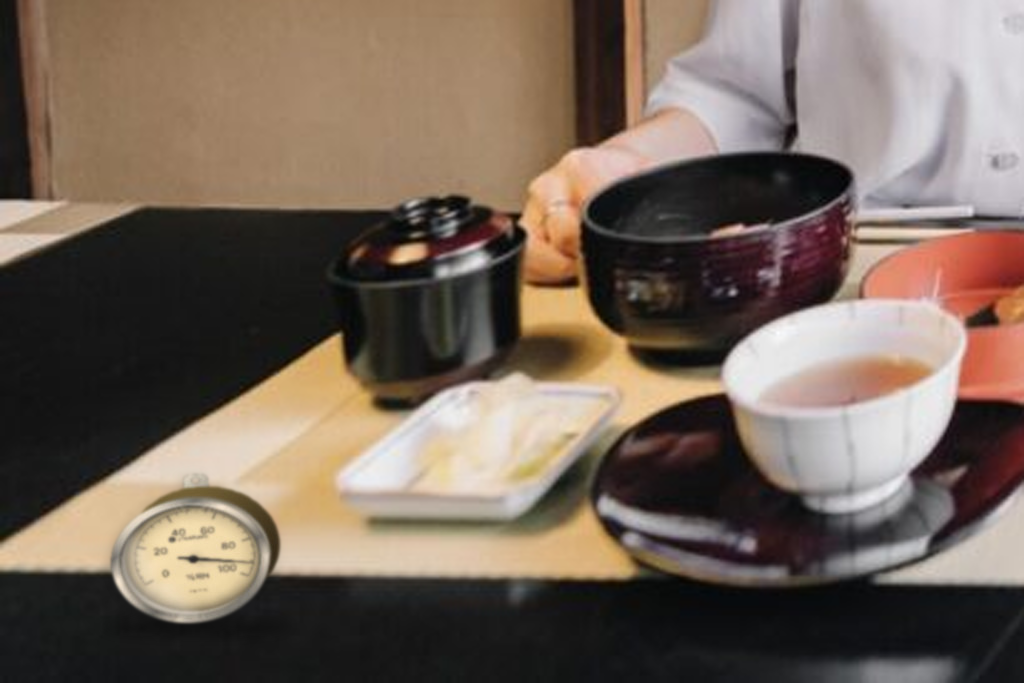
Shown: 92 %
